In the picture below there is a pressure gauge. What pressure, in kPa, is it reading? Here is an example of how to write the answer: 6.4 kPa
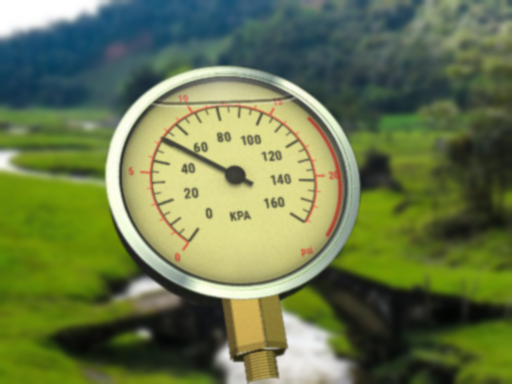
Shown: 50 kPa
